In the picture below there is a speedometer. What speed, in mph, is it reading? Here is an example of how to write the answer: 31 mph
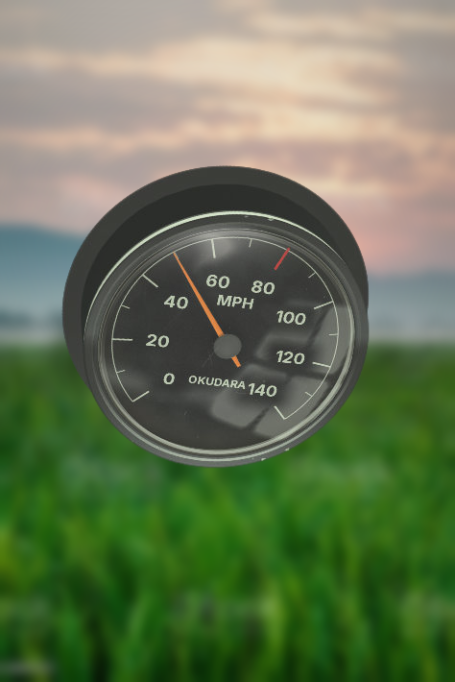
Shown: 50 mph
